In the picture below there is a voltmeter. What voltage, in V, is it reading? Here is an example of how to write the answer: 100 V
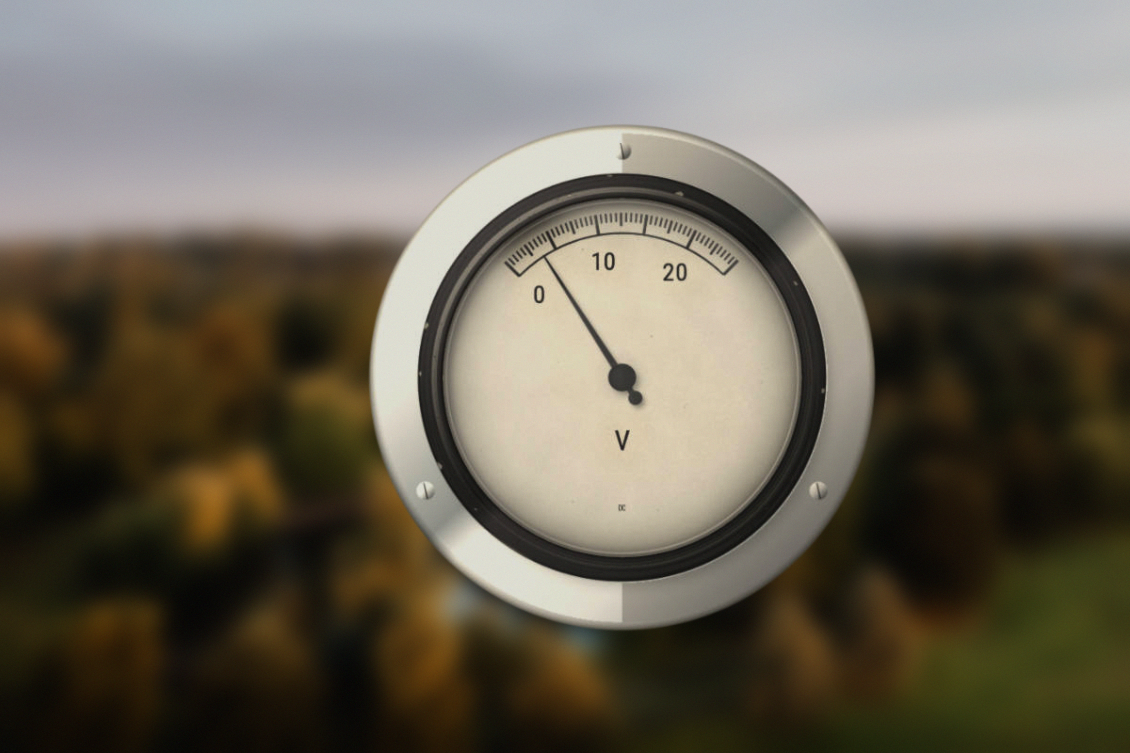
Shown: 3.5 V
